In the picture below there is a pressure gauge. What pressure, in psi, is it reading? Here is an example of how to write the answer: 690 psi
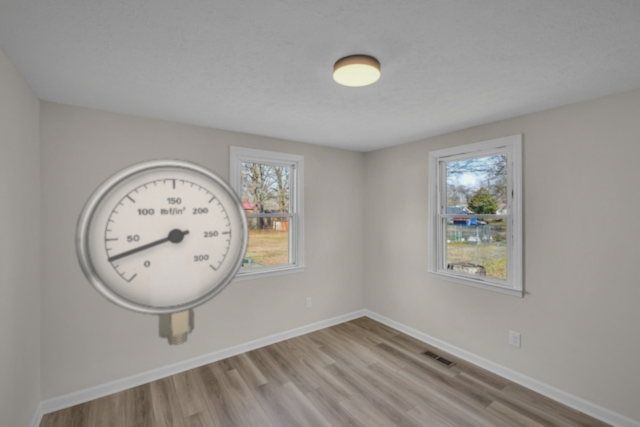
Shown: 30 psi
